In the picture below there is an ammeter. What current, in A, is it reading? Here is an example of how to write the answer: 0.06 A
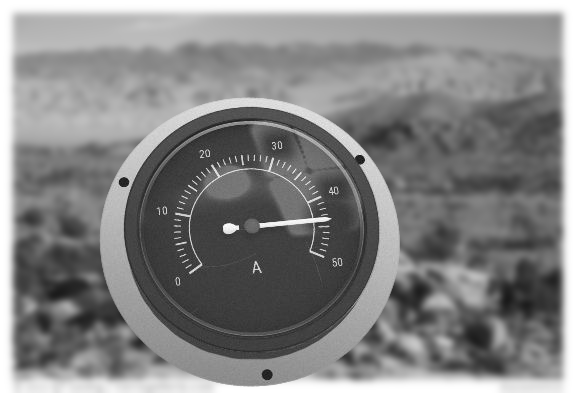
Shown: 44 A
